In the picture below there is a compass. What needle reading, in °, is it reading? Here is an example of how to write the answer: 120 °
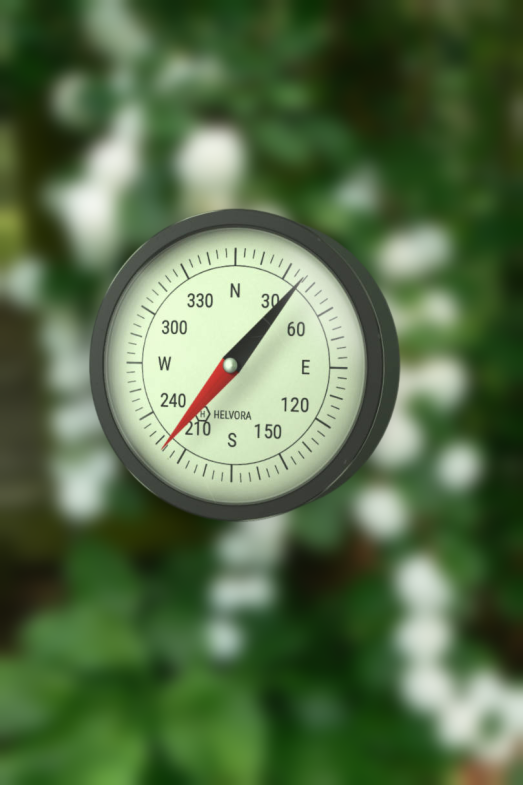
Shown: 220 °
